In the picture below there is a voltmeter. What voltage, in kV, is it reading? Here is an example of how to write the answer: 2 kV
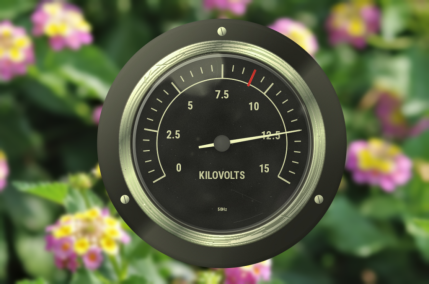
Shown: 12.5 kV
